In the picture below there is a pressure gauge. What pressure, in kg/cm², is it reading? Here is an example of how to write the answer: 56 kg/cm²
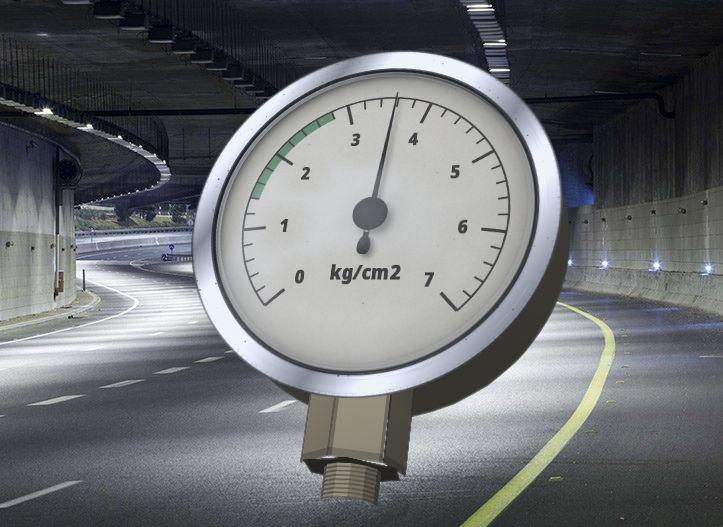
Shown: 3.6 kg/cm²
